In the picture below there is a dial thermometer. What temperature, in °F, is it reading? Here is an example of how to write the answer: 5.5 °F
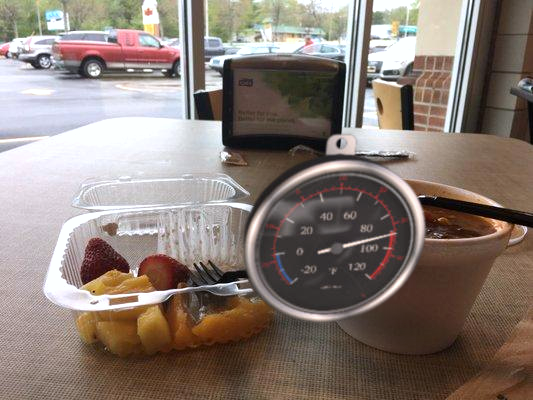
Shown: 90 °F
